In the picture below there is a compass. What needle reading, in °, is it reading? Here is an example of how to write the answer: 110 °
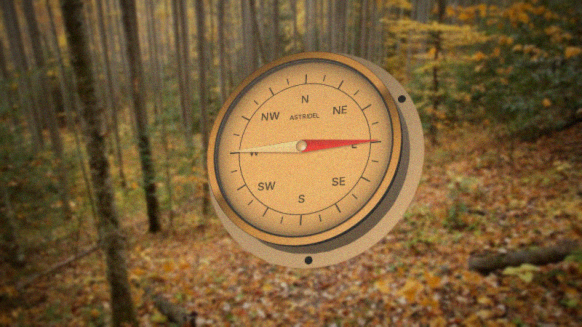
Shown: 90 °
